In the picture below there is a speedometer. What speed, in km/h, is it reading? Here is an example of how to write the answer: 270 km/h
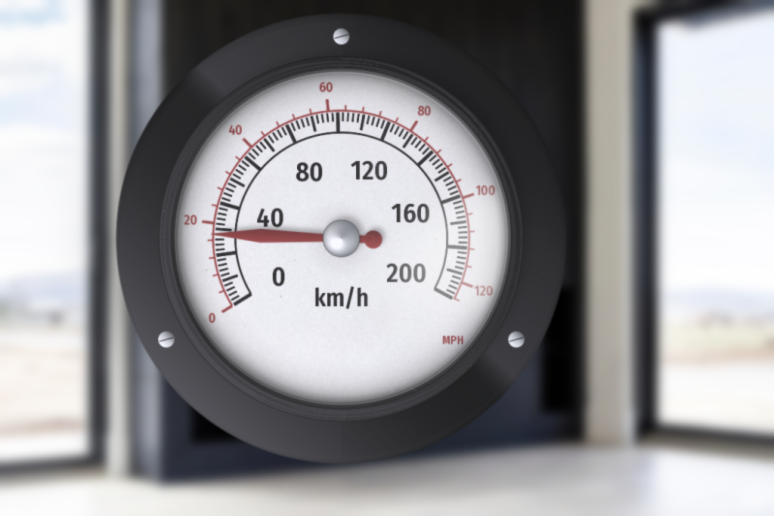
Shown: 28 km/h
